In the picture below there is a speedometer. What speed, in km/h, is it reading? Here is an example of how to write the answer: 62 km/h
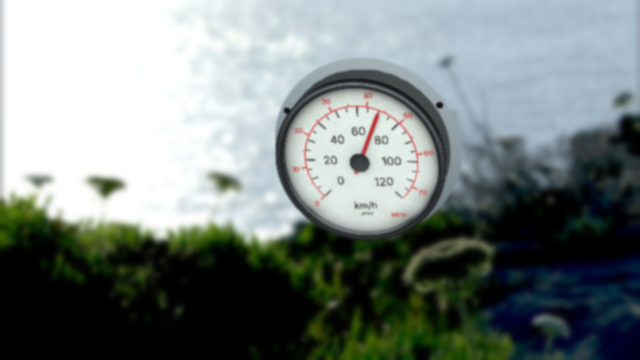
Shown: 70 km/h
